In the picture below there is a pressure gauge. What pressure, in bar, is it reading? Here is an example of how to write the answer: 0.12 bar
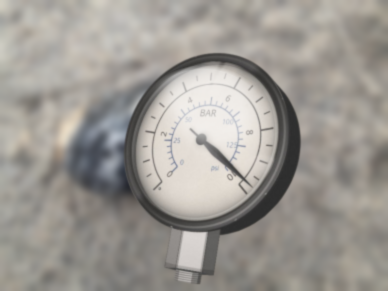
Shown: 9.75 bar
